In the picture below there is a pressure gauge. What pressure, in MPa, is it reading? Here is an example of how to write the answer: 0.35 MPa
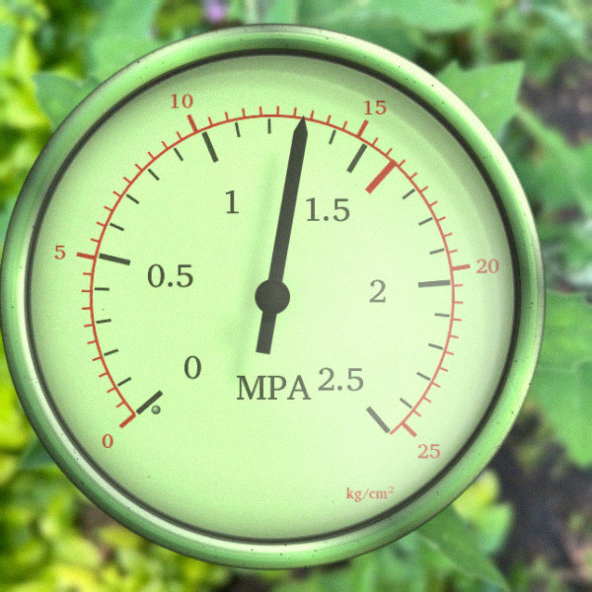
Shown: 1.3 MPa
